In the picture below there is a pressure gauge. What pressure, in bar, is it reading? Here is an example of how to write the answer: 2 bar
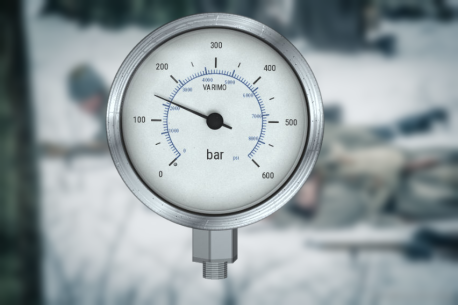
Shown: 150 bar
